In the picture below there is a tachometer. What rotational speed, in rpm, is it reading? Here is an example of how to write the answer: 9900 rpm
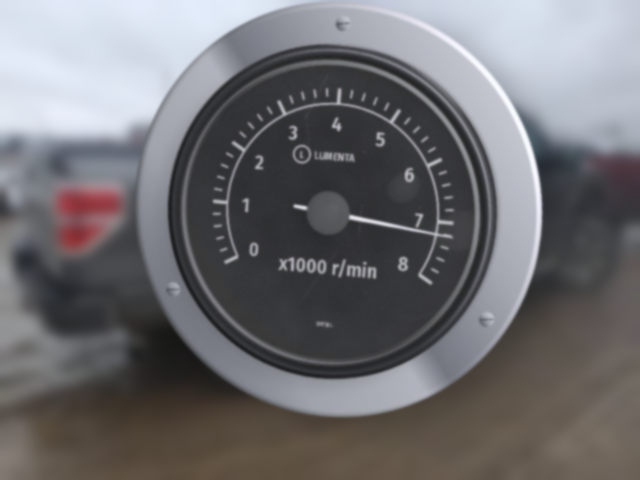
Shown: 7200 rpm
